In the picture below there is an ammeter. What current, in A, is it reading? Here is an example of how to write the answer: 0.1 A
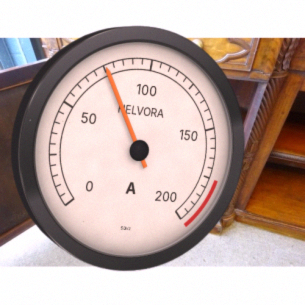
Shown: 75 A
